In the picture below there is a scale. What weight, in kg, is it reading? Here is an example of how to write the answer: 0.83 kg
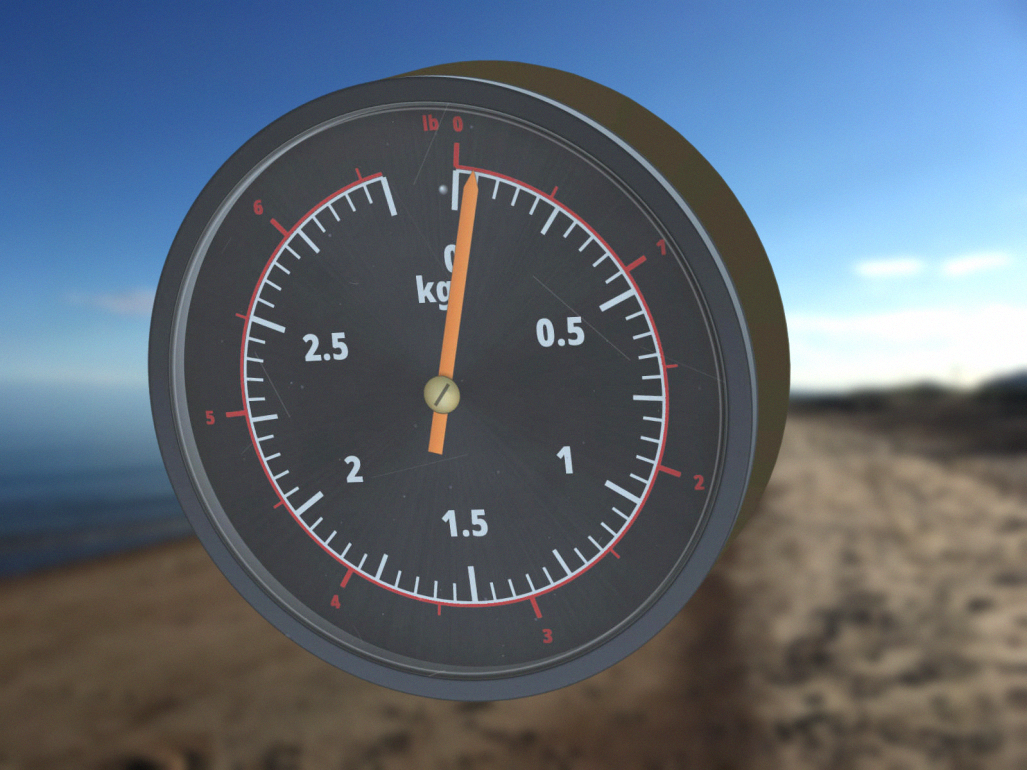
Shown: 0.05 kg
